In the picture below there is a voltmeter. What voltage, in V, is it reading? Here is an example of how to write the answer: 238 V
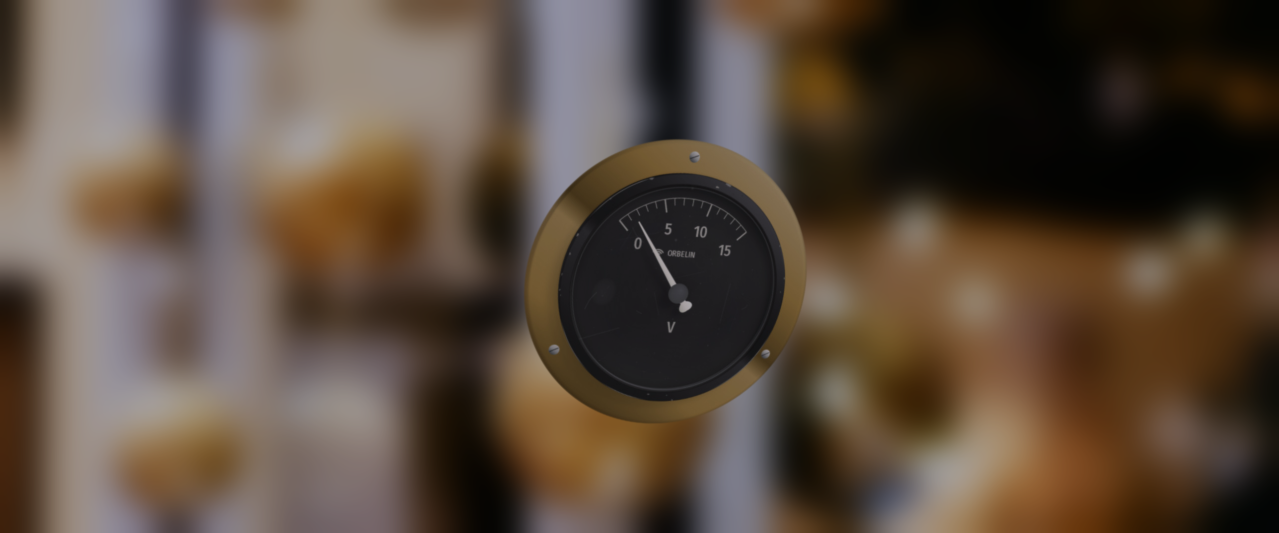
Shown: 1.5 V
